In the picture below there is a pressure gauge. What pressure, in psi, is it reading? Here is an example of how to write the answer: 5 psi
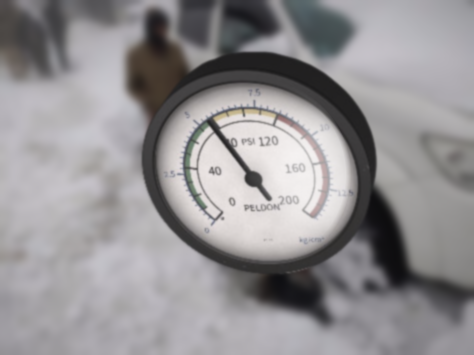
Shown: 80 psi
